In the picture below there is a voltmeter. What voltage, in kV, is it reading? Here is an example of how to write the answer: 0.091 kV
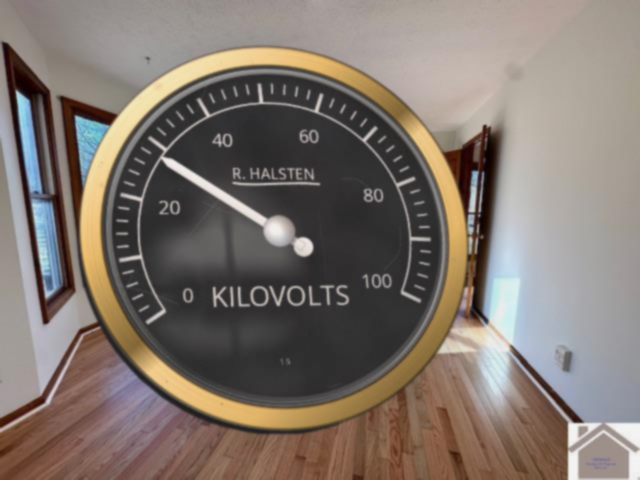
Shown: 28 kV
